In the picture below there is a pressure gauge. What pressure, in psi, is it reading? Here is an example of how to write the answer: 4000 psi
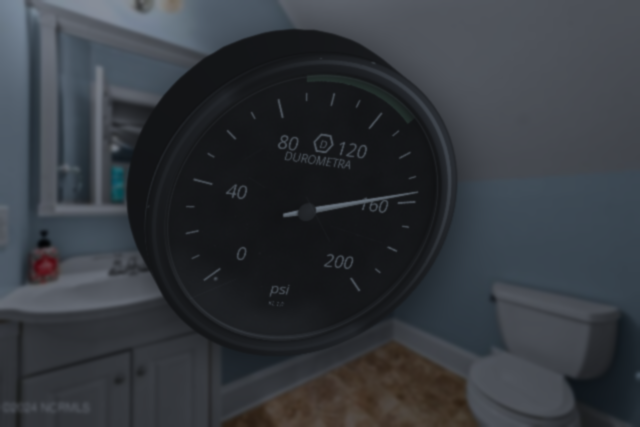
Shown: 155 psi
